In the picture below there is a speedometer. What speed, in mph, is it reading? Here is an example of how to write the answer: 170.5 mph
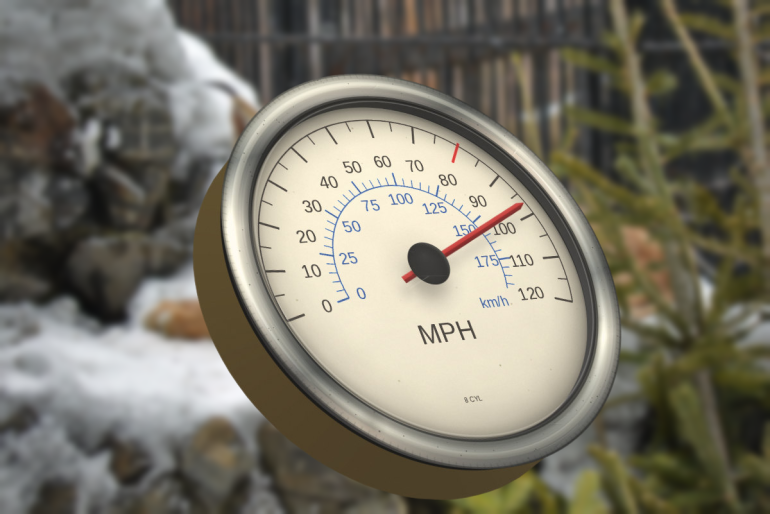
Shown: 97.5 mph
